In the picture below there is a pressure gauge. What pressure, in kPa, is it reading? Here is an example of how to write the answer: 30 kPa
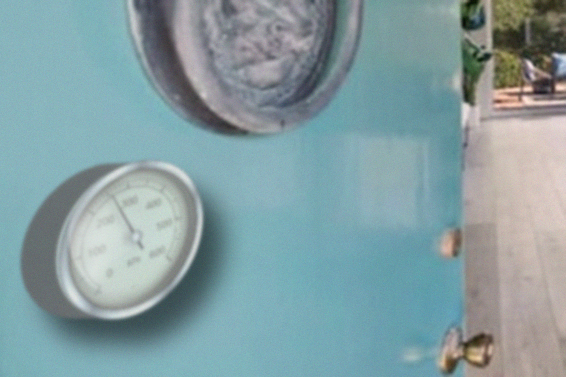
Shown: 250 kPa
